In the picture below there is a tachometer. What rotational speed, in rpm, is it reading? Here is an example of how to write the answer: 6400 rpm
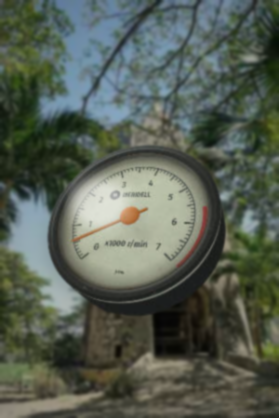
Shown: 500 rpm
